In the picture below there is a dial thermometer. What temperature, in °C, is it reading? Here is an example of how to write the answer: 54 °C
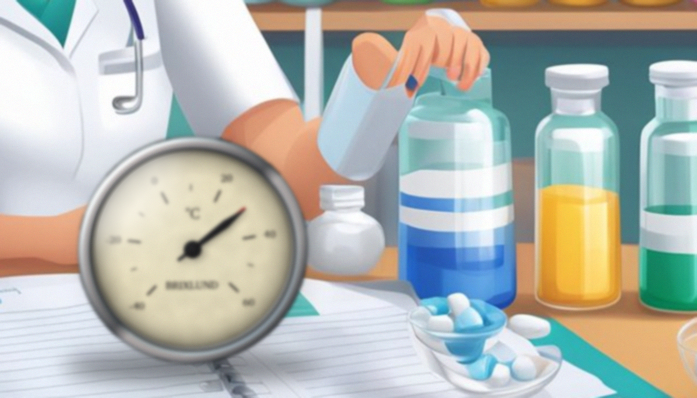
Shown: 30 °C
